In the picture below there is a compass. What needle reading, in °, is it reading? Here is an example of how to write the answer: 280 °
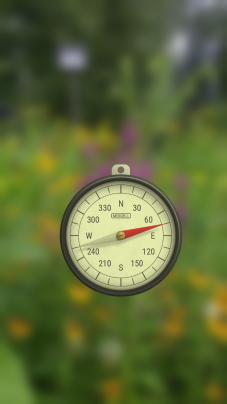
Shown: 75 °
